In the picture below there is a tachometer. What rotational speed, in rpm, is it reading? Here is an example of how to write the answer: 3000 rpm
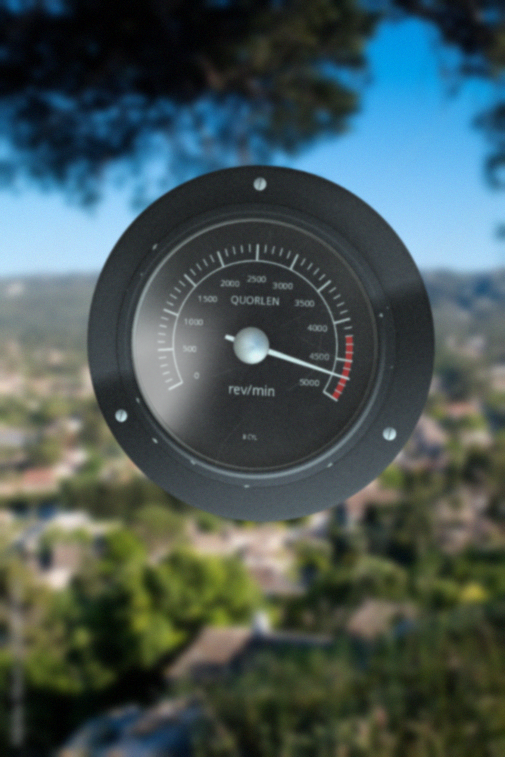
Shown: 4700 rpm
